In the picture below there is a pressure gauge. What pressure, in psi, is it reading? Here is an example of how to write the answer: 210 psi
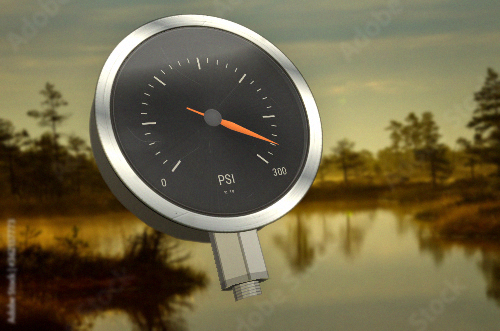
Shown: 280 psi
